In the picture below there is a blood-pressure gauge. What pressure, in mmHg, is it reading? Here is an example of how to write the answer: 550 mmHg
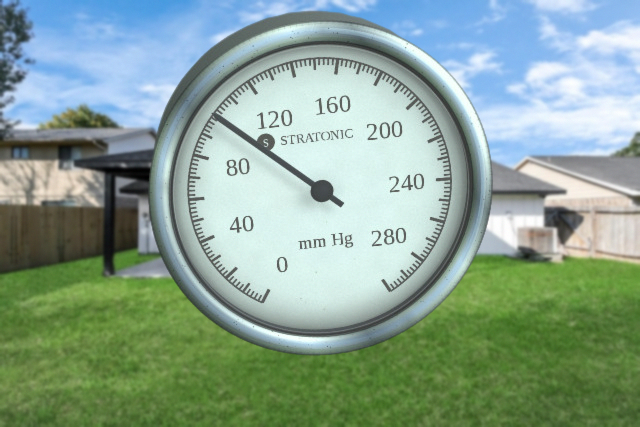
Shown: 100 mmHg
